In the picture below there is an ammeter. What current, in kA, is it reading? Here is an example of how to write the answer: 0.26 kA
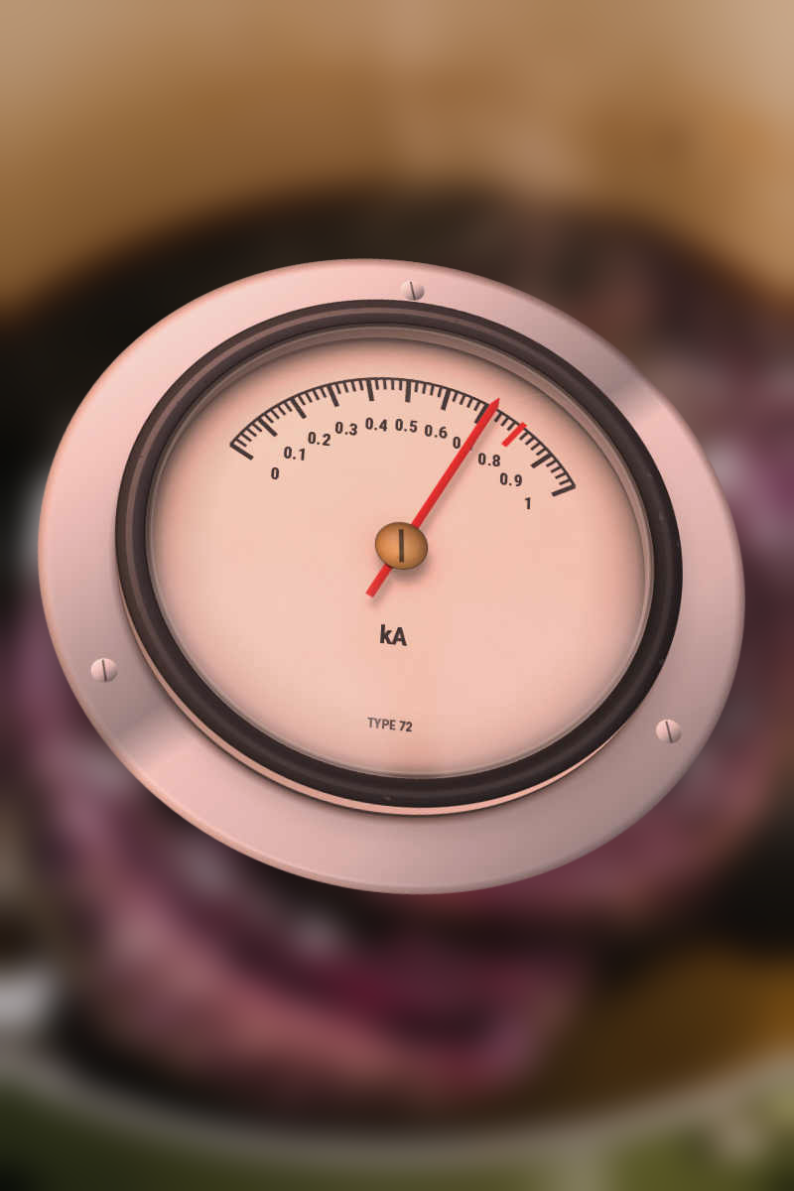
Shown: 0.72 kA
